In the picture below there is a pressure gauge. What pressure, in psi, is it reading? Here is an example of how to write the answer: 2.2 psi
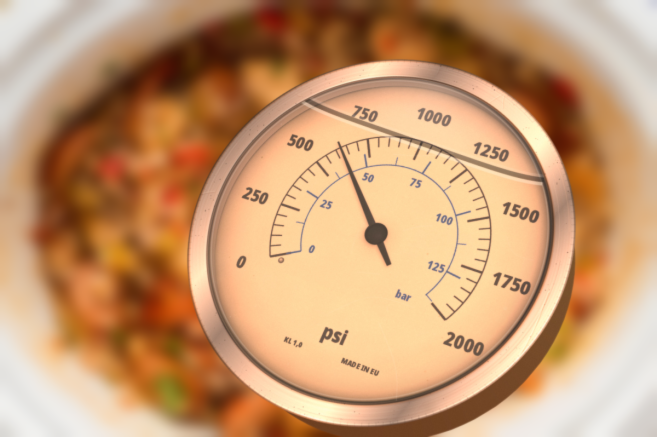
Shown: 625 psi
